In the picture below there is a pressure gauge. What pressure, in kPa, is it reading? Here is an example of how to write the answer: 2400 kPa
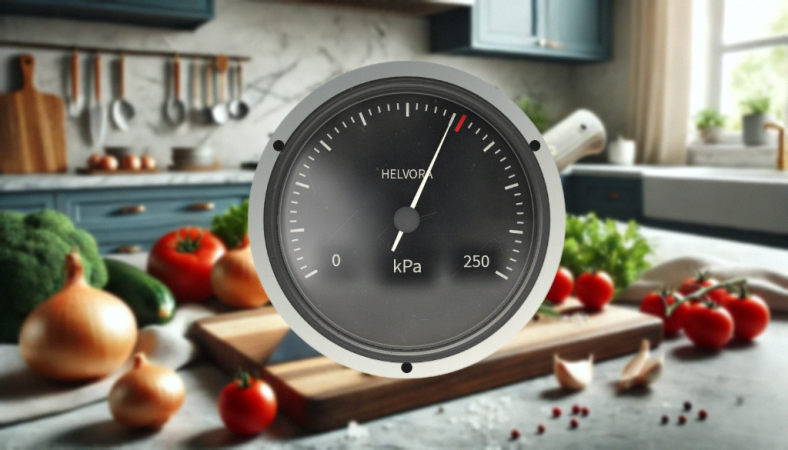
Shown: 150 kPa
